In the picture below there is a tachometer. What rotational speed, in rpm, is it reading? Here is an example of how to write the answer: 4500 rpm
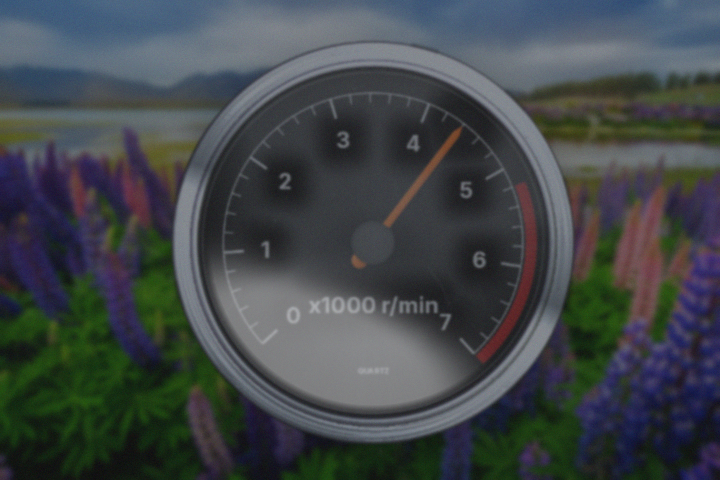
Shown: 4400 rpm
